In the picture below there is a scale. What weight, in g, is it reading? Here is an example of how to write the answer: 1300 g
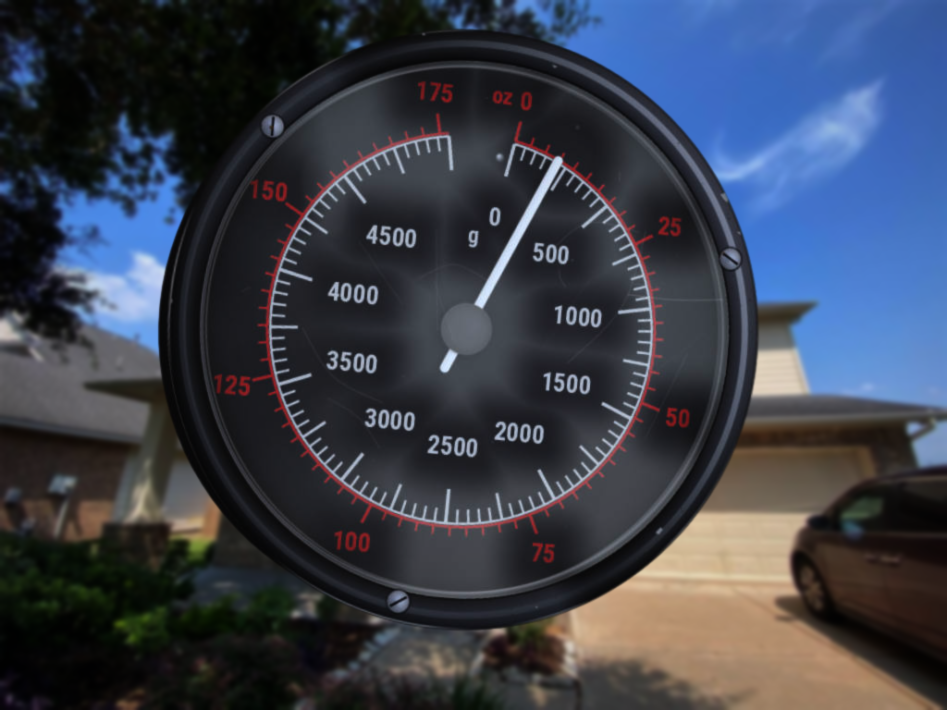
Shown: 200 g
